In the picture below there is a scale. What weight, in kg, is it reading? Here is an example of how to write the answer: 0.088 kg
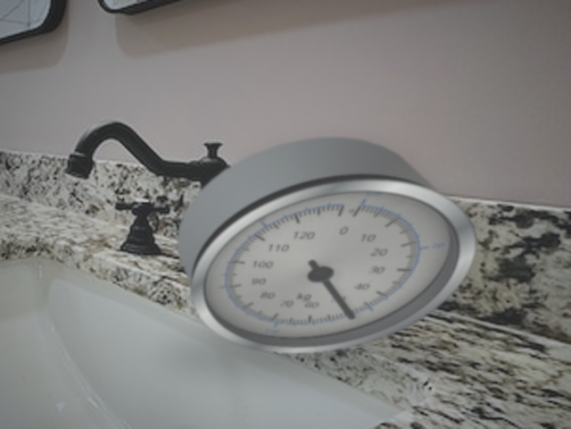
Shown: 50 kg
